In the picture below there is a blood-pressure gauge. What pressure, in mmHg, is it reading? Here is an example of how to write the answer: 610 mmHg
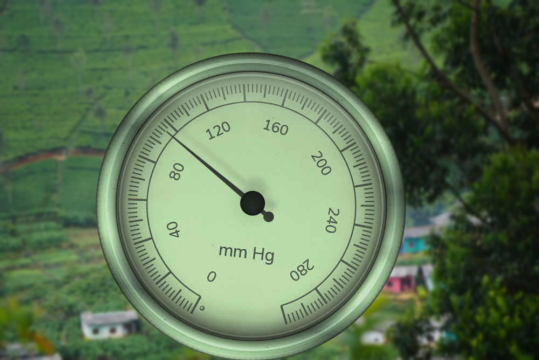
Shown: 96 mmHg
